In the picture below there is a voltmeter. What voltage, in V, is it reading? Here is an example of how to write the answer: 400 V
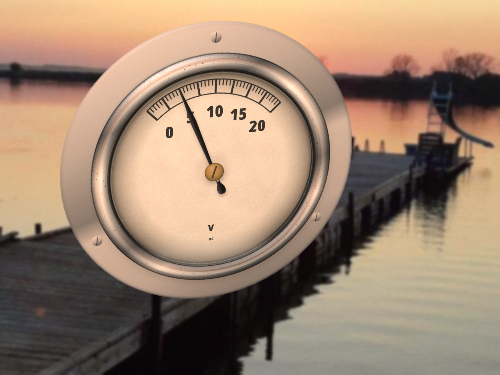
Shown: 5 V
